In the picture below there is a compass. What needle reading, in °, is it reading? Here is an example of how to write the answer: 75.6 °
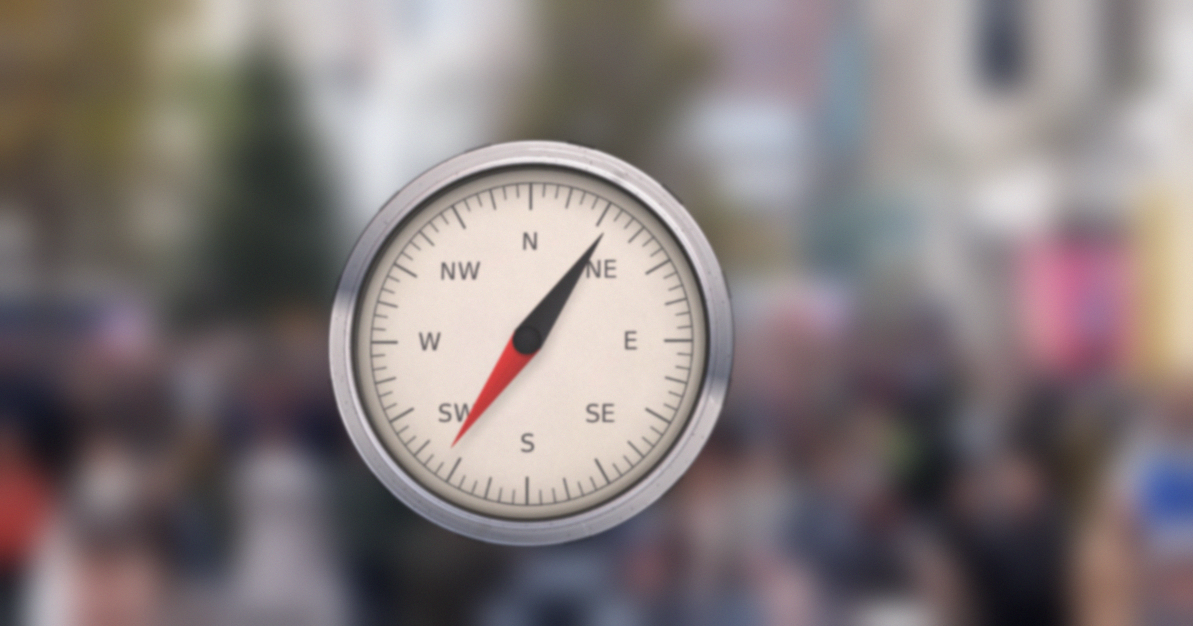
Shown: 215 °
